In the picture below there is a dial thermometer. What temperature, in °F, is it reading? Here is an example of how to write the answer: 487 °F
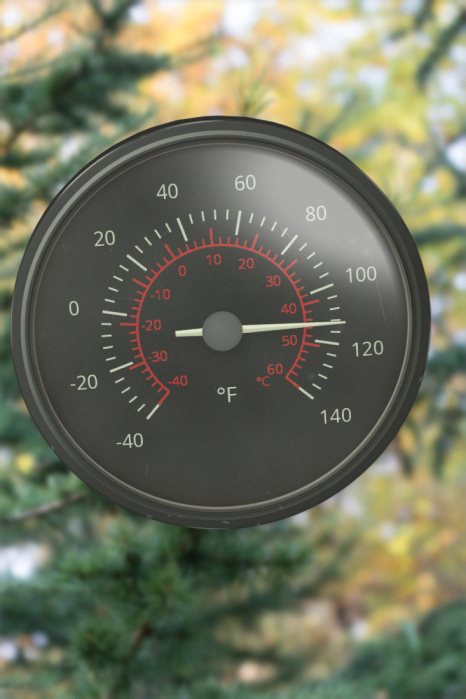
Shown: 112 °F
